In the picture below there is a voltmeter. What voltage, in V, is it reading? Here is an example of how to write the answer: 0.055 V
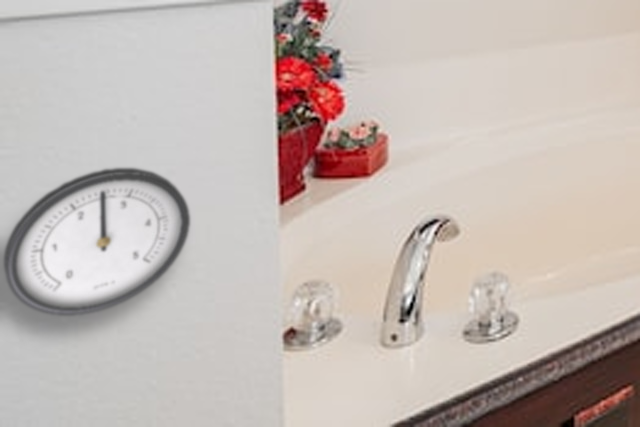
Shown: 2.5 V
